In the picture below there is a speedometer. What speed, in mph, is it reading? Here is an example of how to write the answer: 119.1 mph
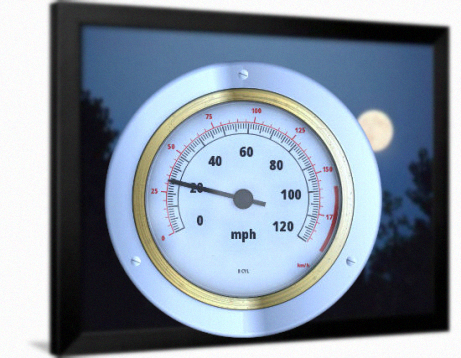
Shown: 20 mph
